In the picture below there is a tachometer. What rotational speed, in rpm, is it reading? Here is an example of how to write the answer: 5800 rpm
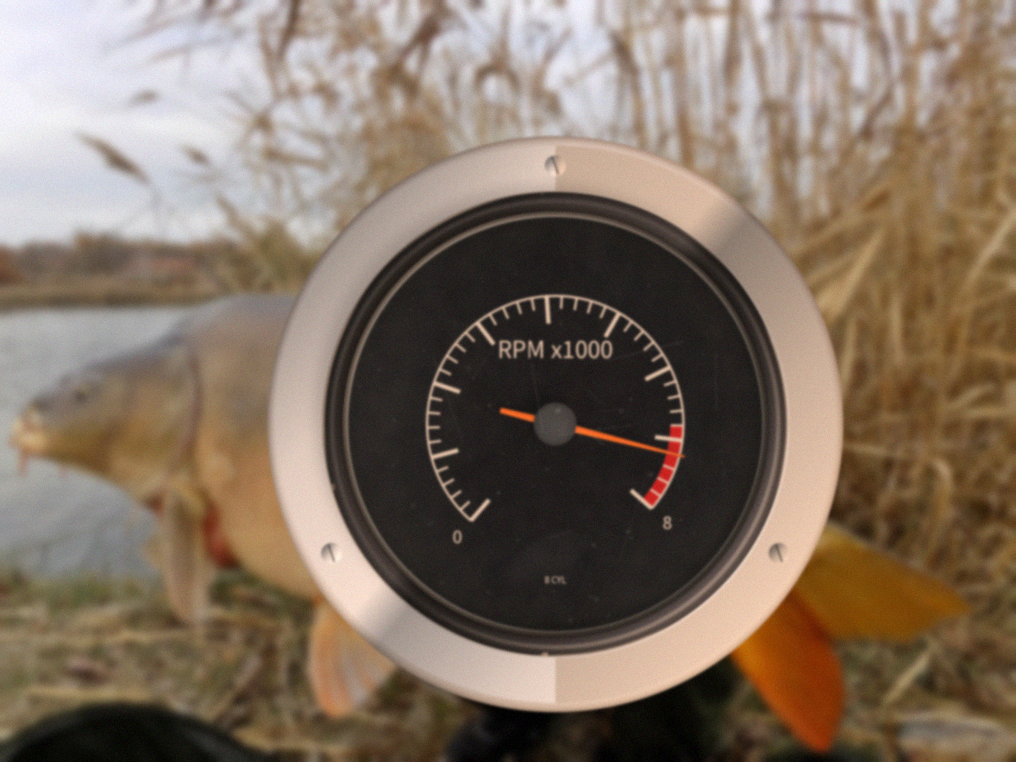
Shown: 7200 rpm
